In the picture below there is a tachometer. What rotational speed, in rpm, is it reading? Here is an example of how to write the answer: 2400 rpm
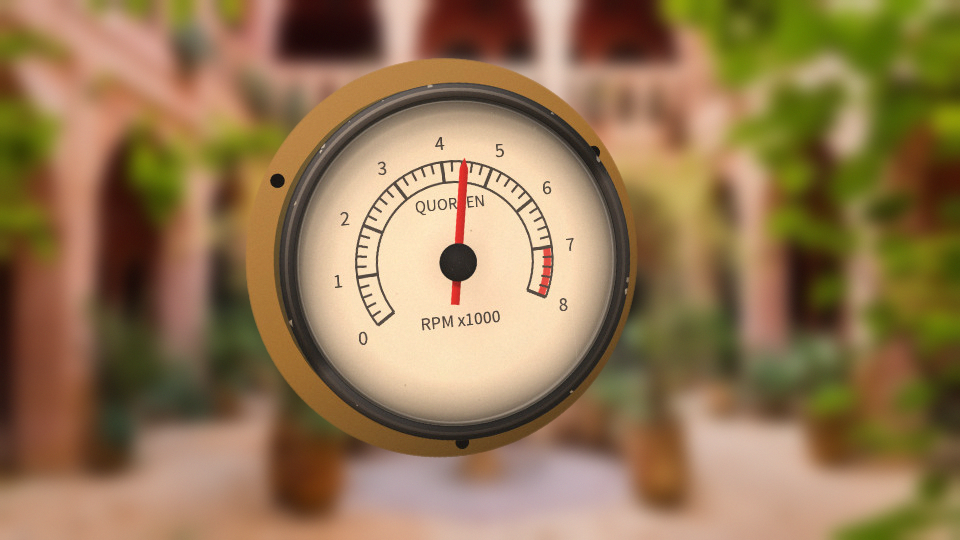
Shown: 4400 rpm
